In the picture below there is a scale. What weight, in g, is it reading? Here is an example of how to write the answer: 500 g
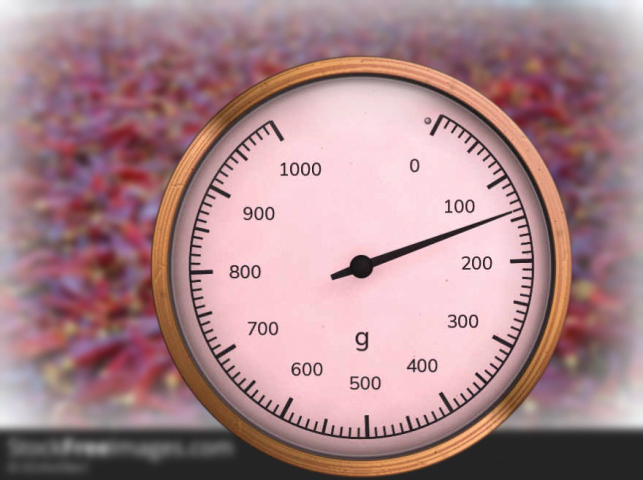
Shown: 140 g
